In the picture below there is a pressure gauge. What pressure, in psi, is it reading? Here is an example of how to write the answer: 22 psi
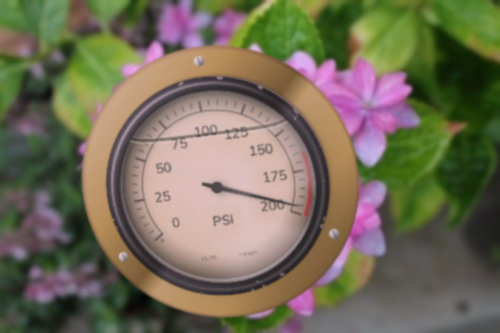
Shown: 195 psi
